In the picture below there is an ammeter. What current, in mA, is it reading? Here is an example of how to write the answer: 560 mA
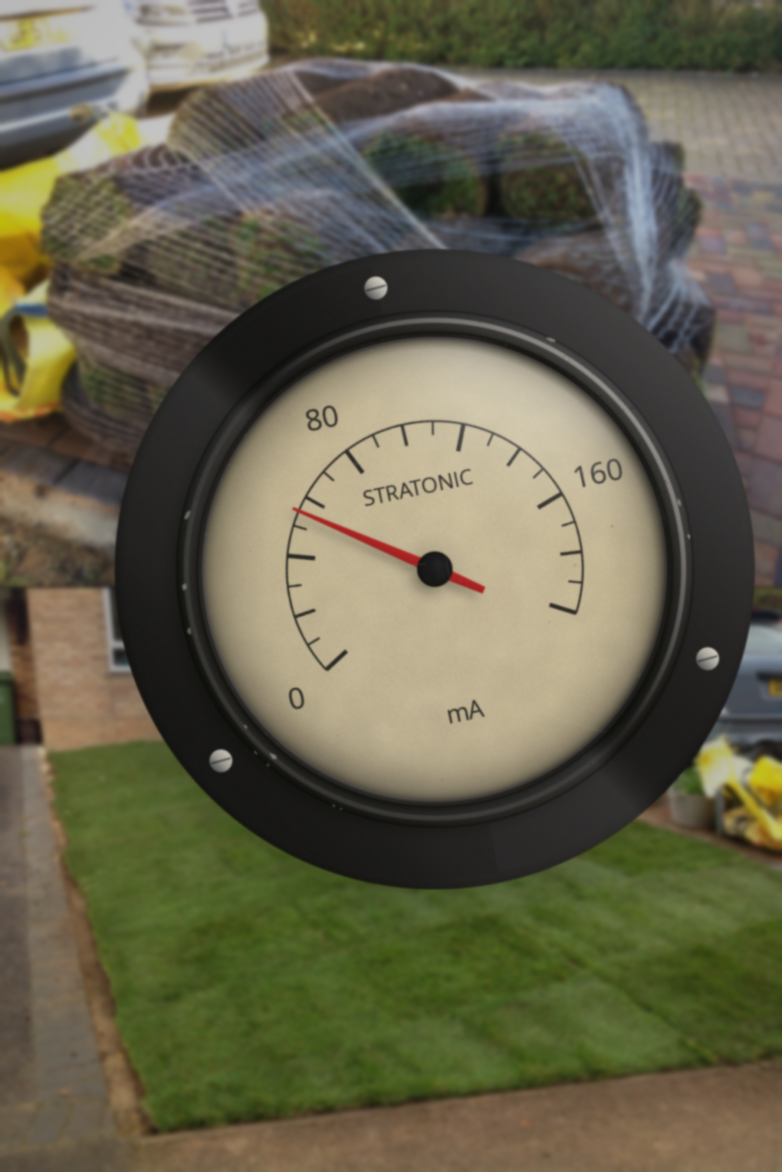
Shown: 55 mA
